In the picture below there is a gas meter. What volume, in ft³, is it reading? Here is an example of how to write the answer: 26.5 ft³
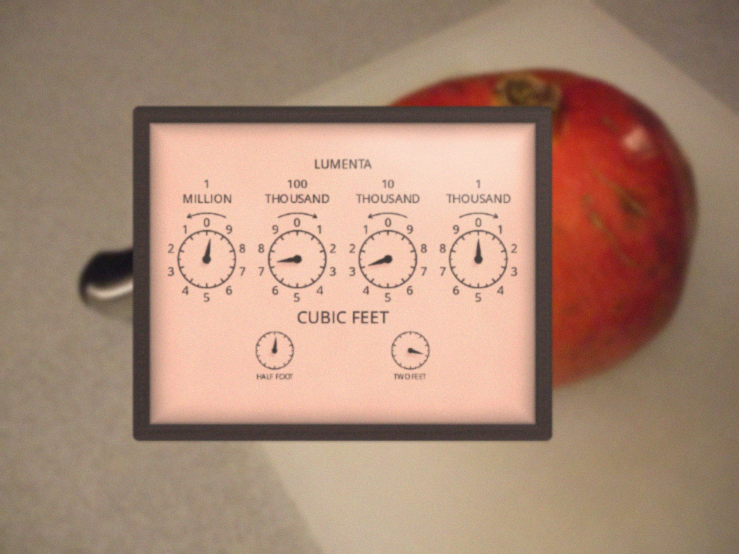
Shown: 973000 ft³
